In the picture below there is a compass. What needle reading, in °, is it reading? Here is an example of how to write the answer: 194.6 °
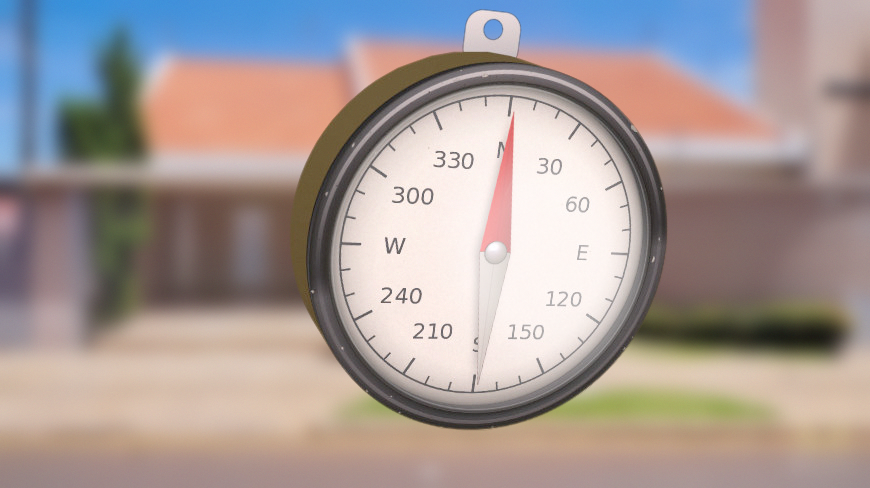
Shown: 0 °
